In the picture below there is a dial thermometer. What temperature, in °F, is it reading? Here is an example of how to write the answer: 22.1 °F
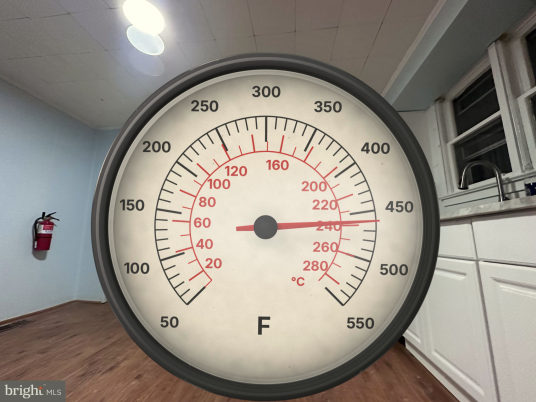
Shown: 460 °F
